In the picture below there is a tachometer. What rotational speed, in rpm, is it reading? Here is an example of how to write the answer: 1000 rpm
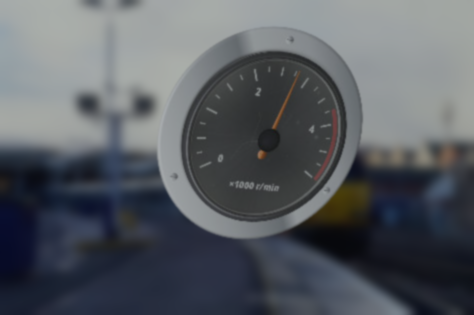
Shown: 2750 rpm
